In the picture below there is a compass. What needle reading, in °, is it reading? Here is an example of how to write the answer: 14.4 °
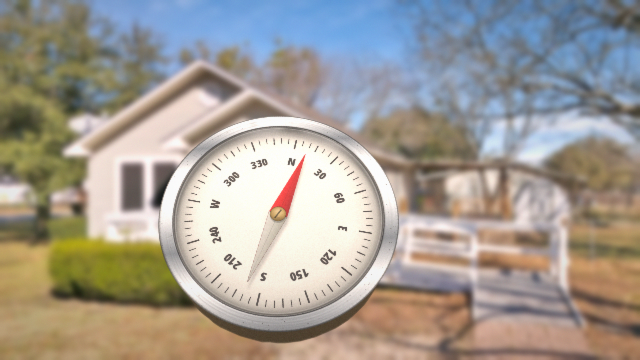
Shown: 10 °
